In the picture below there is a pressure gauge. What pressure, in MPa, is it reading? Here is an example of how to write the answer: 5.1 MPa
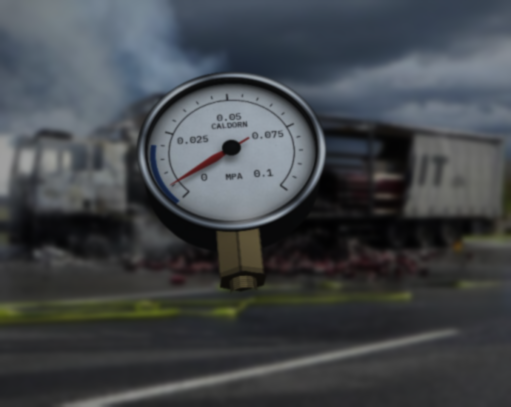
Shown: 0.005 MPa
